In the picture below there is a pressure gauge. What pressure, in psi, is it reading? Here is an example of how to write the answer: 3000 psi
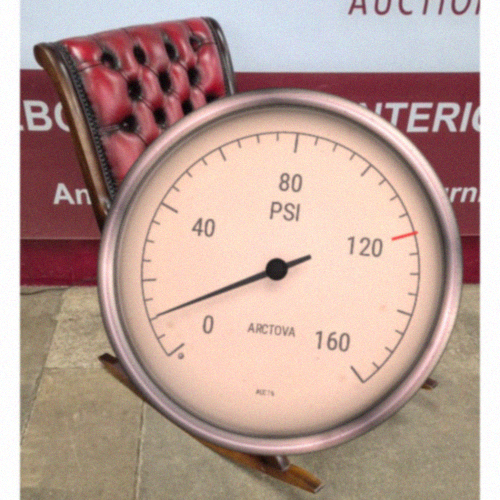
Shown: 10 psi
